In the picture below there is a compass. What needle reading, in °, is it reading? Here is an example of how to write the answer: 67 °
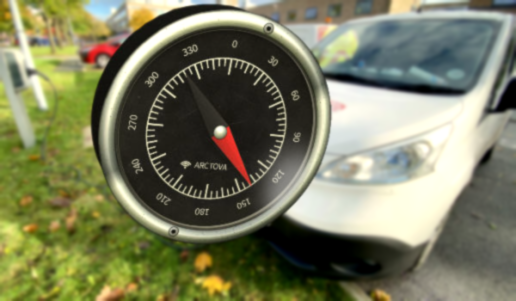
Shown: 140 °
